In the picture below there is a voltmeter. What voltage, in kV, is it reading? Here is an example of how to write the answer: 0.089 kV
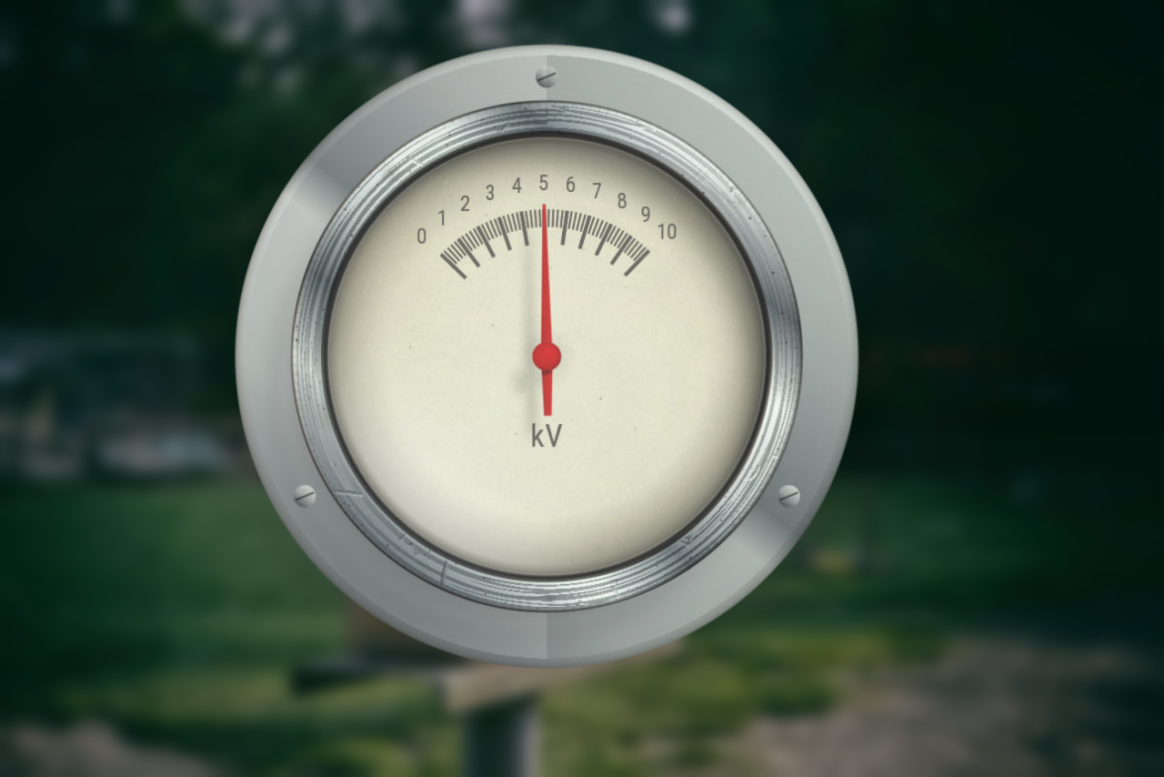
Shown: 5 kV
